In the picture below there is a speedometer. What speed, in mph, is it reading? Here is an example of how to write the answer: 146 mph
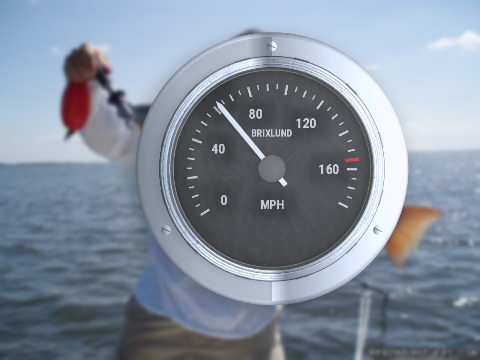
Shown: 62.5 mph
